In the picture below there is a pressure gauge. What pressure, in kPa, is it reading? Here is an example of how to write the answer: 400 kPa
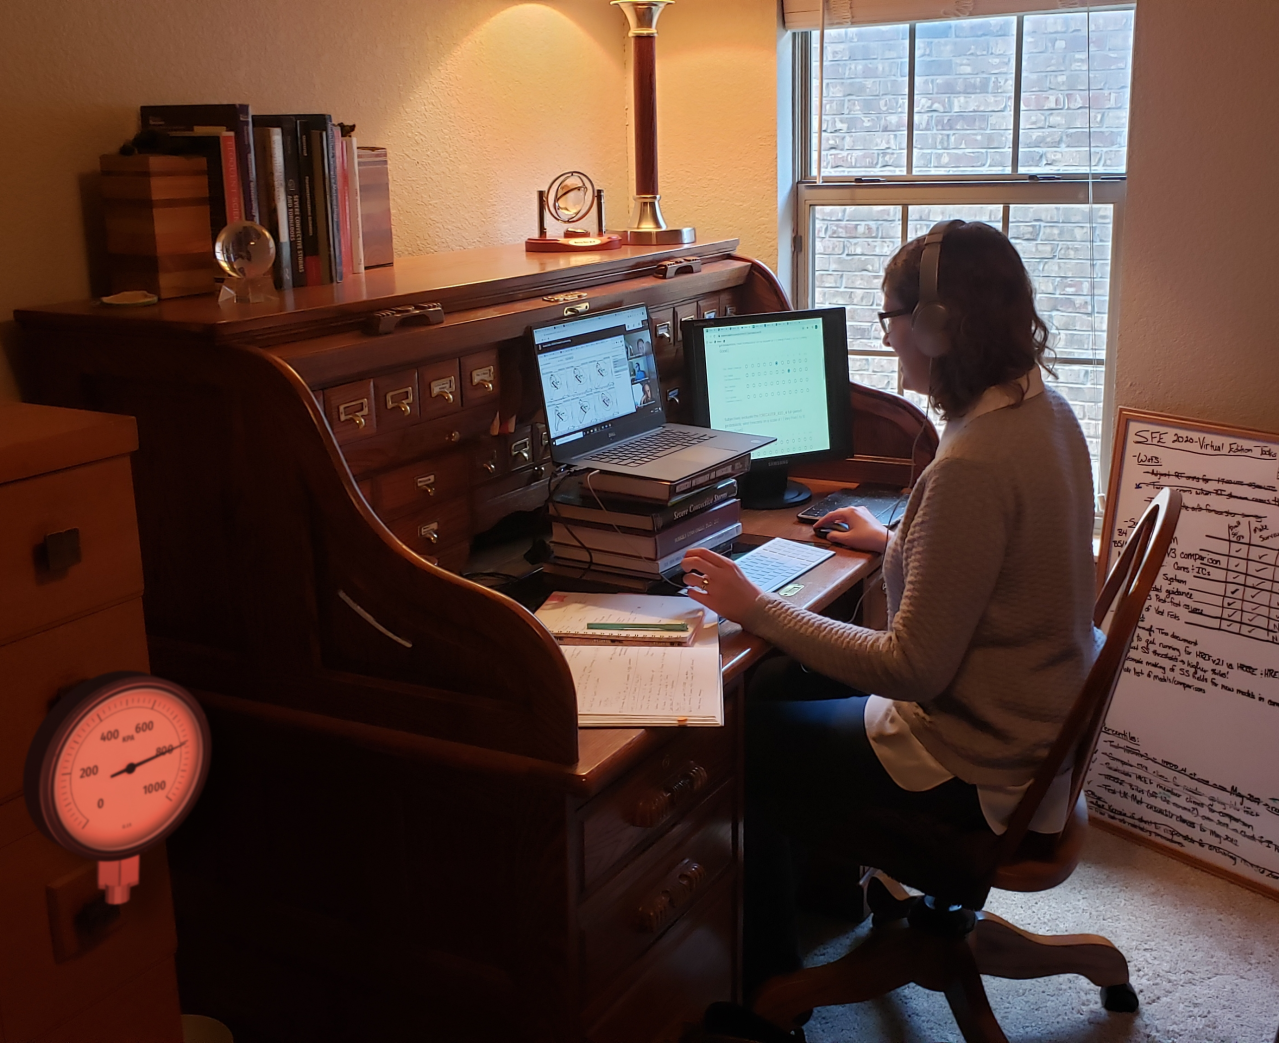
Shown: 800 kPa
